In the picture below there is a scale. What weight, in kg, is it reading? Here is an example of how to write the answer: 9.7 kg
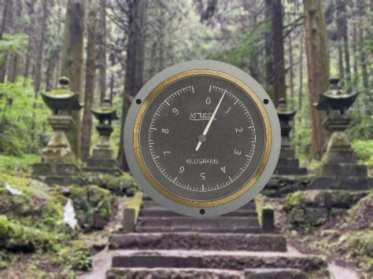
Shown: 0.5 kg
